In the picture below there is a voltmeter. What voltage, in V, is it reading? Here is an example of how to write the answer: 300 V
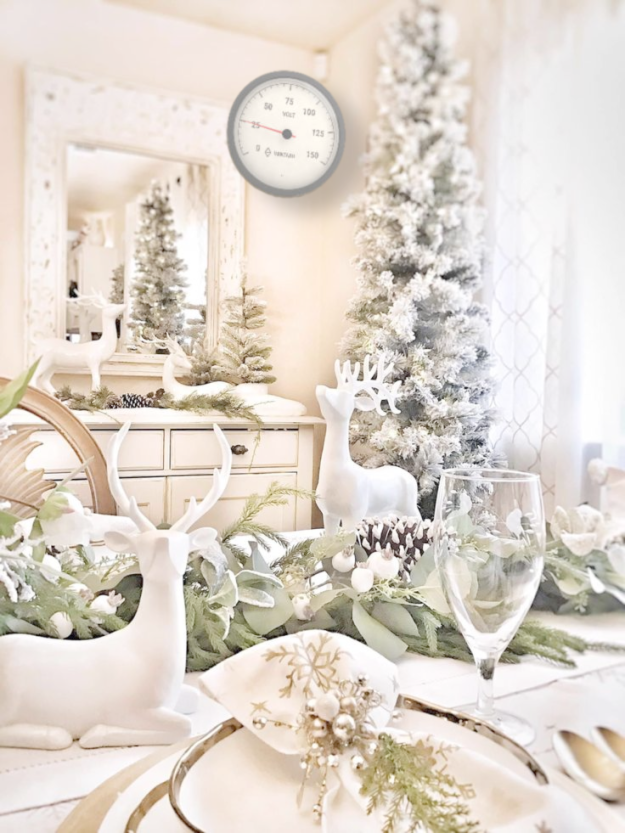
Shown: 25 V
